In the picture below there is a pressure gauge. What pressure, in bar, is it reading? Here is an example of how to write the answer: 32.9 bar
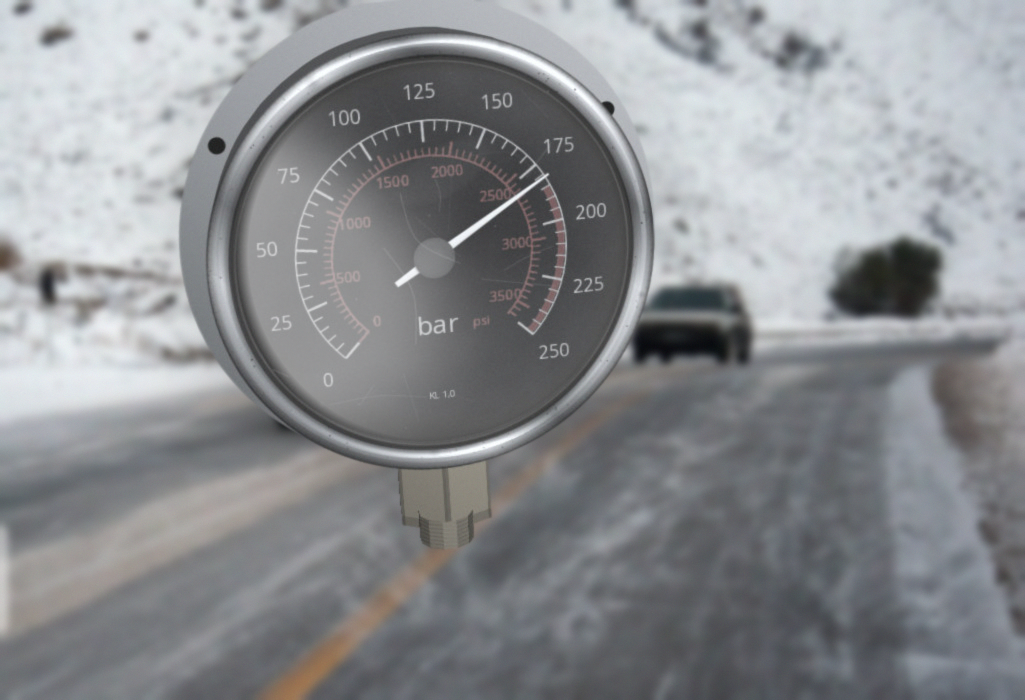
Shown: 180 bar
